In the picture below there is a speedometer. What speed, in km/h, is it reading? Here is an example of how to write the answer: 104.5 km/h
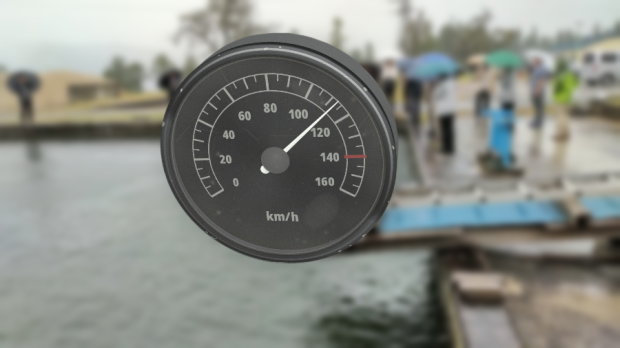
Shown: 112.5 km/h
